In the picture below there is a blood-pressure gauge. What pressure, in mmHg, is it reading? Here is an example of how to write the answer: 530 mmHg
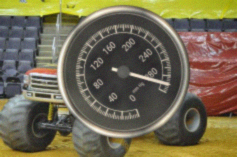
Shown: 290 mmHg
